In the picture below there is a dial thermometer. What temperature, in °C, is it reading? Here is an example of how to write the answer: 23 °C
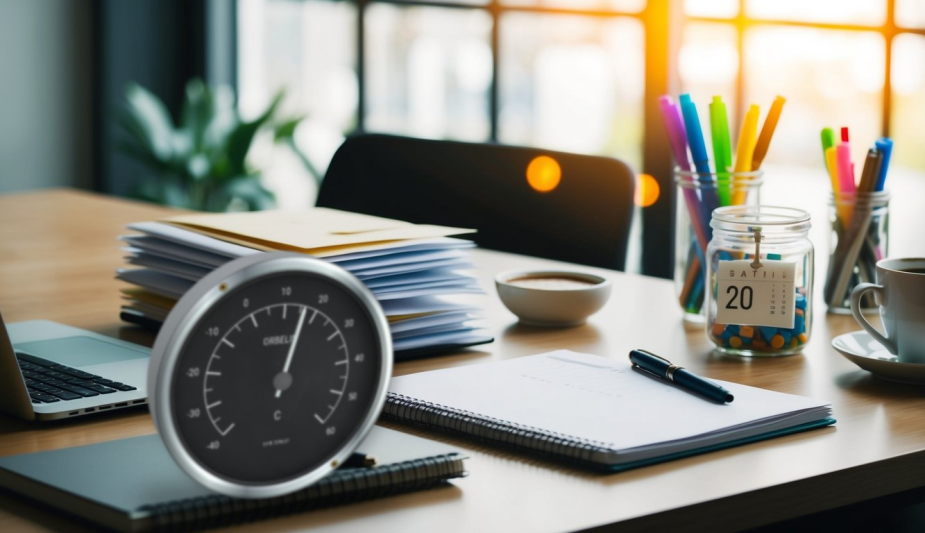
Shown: 15 °C
